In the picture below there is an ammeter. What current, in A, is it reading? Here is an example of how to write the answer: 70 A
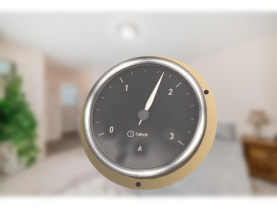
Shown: 1.7 A
